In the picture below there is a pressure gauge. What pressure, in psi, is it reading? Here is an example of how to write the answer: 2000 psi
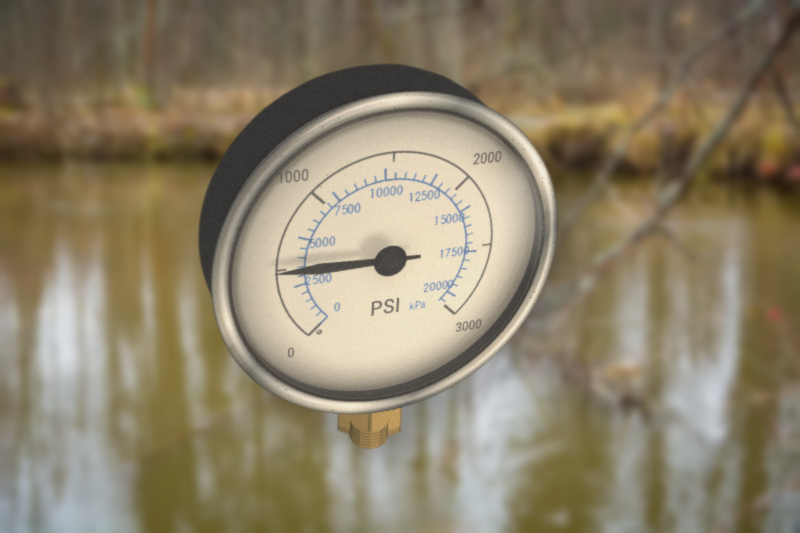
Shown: 500 psi
